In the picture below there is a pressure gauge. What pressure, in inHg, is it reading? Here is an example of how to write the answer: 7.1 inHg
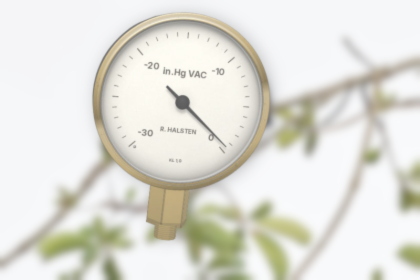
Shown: -0.5 inHg
